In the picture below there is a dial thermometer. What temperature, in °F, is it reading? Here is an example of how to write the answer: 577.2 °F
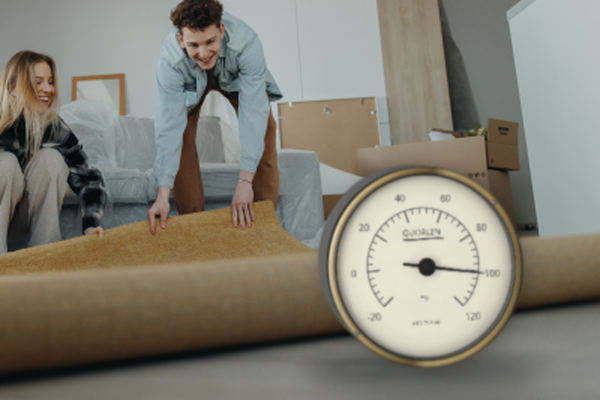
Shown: 100 °F
